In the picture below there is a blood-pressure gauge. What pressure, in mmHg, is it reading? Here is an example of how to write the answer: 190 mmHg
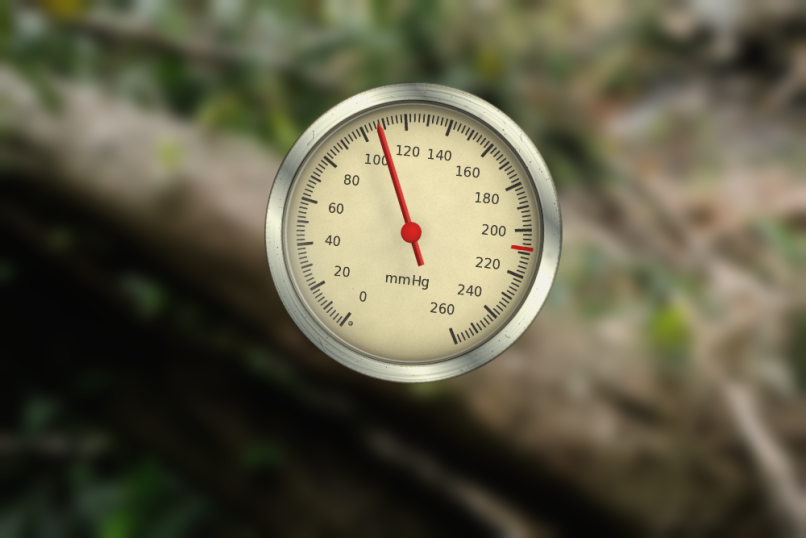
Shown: 108 mmHg
